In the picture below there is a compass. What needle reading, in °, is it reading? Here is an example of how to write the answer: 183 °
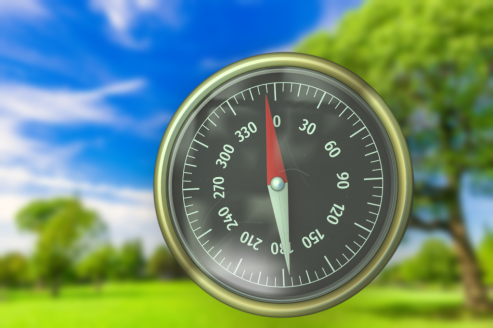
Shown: 355 °
